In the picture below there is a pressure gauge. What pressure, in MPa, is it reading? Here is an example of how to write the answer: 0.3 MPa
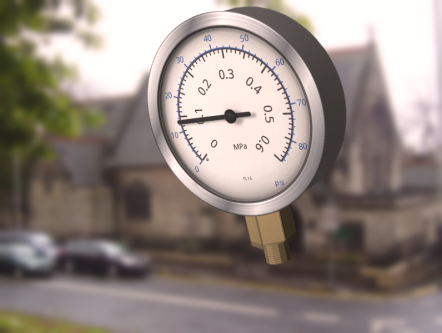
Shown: 0.09 MPa
